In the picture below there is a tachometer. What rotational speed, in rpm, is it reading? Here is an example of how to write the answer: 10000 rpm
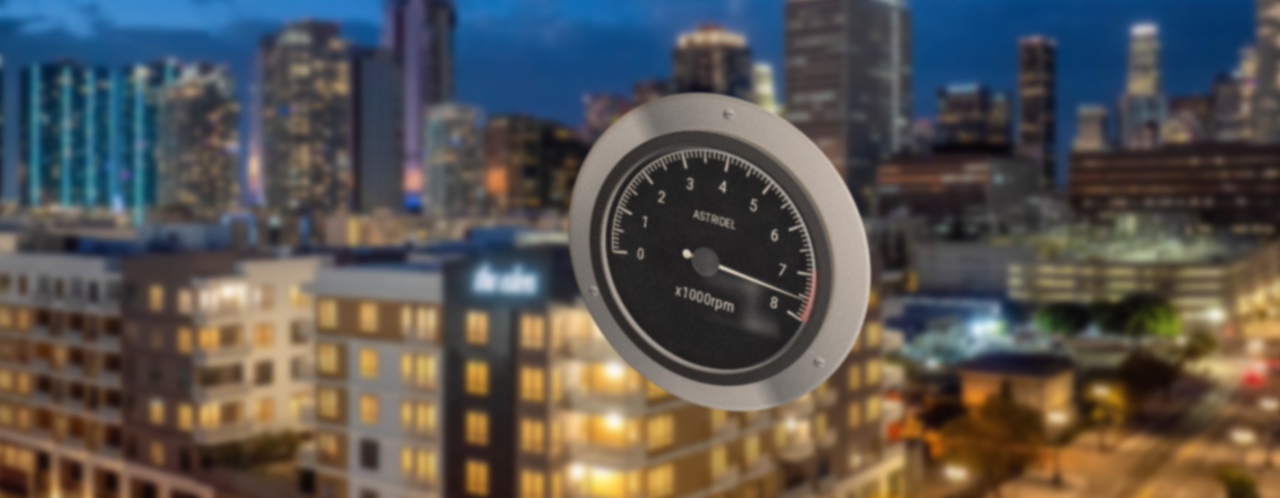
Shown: 7500 rpm
